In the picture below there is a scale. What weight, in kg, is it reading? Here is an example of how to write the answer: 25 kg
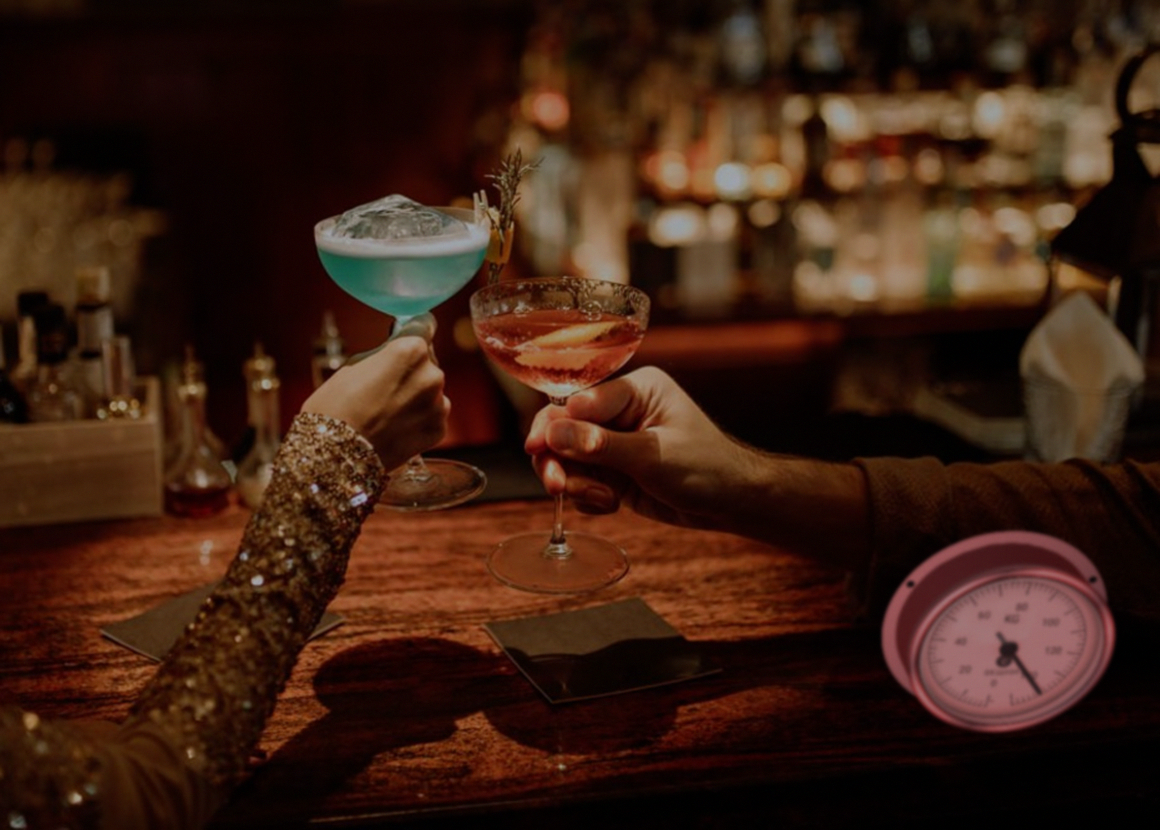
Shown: 140 kg
